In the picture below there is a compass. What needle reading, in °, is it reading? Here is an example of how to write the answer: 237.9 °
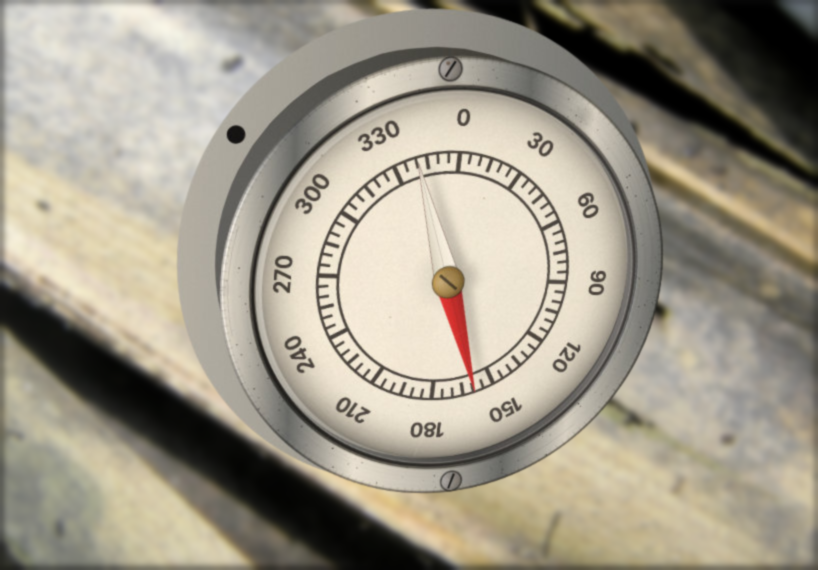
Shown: 160 °
